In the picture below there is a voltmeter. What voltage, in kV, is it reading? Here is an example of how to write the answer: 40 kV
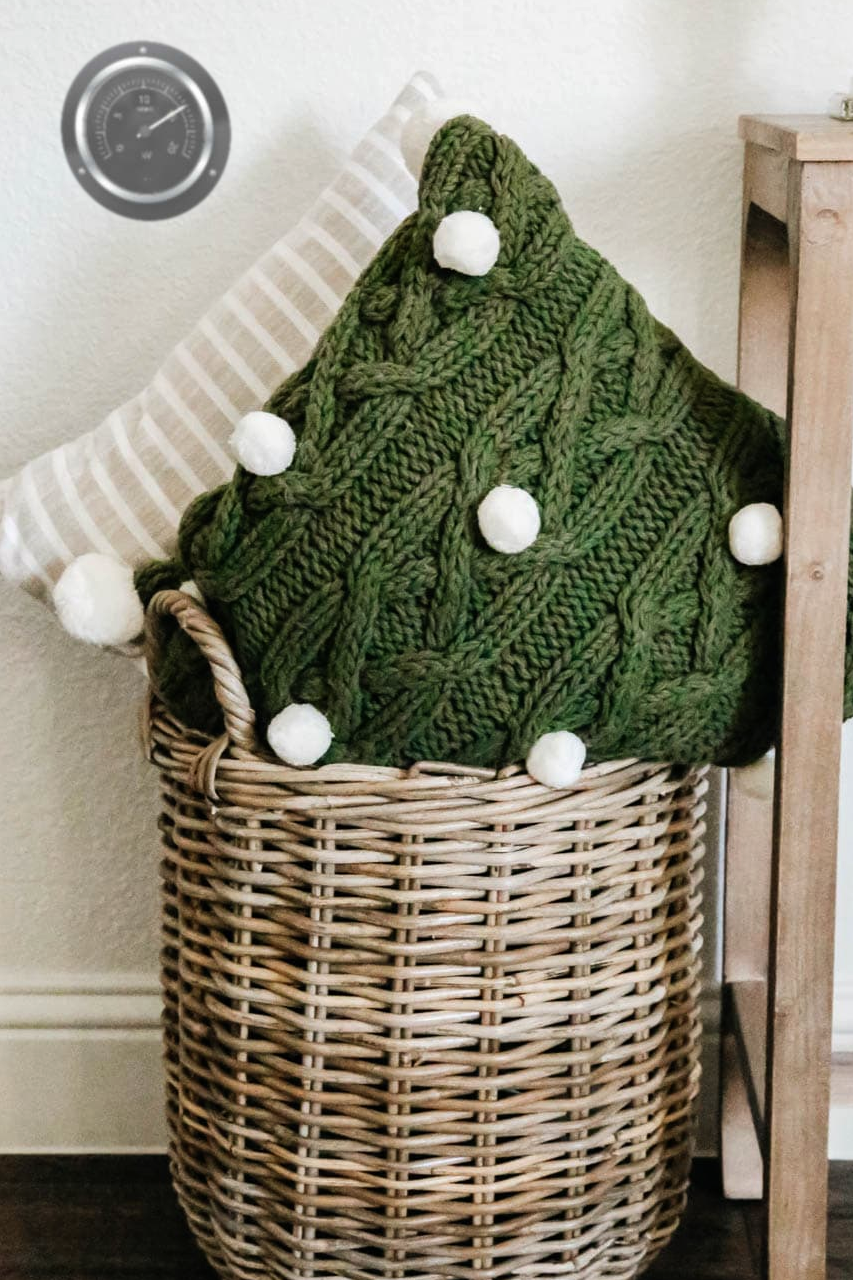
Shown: 15 kV
